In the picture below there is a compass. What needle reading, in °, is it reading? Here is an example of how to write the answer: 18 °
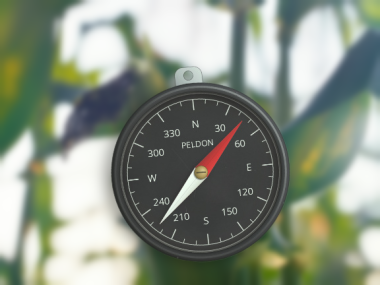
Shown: 45 °
